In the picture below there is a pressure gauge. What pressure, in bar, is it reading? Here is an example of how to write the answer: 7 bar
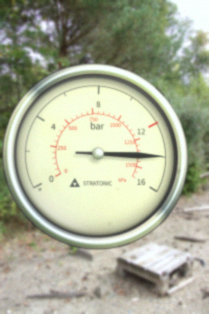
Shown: 14 bar
